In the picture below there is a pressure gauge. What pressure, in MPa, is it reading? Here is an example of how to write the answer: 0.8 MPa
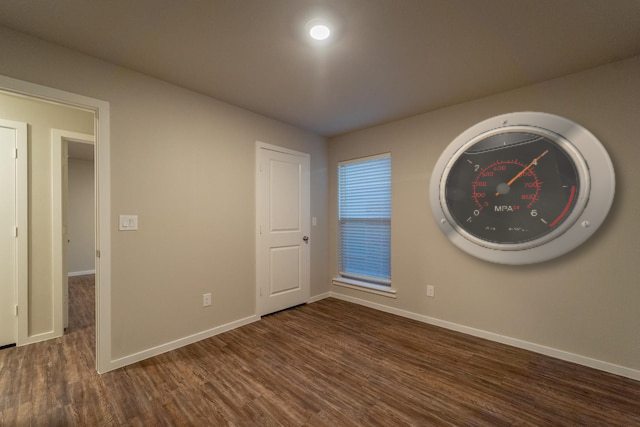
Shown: 4 MPa
